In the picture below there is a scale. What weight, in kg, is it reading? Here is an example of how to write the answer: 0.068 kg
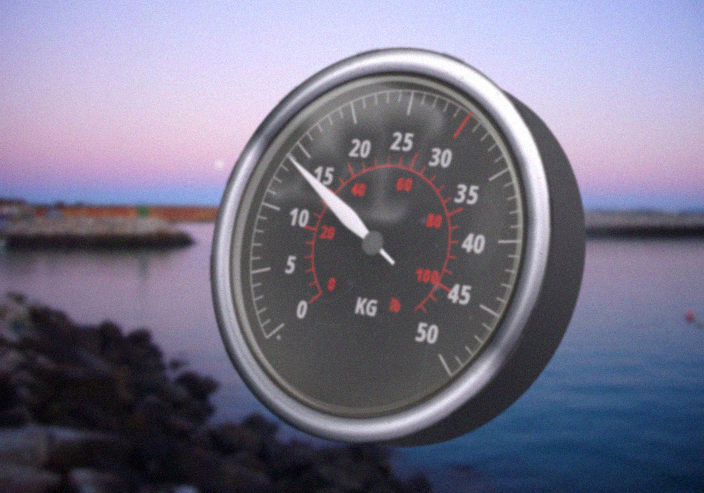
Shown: 14 kg
